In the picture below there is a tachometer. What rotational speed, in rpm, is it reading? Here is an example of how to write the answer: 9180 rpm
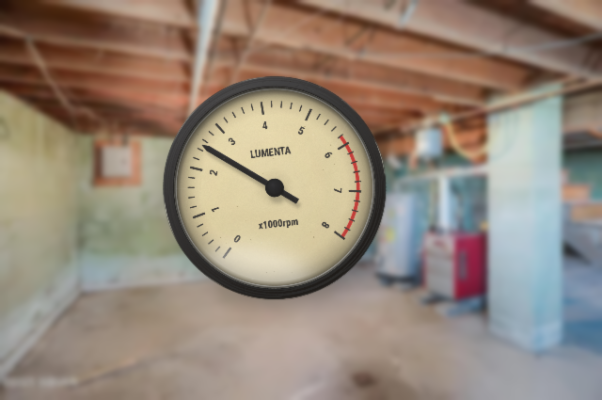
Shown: 2500 rpm
